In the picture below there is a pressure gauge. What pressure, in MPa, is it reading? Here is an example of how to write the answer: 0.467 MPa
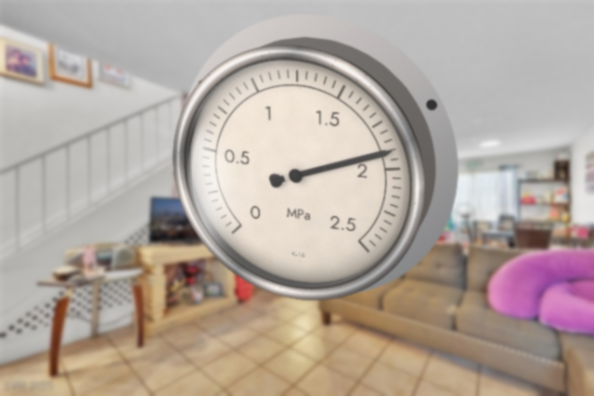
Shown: 1.9 MPa
